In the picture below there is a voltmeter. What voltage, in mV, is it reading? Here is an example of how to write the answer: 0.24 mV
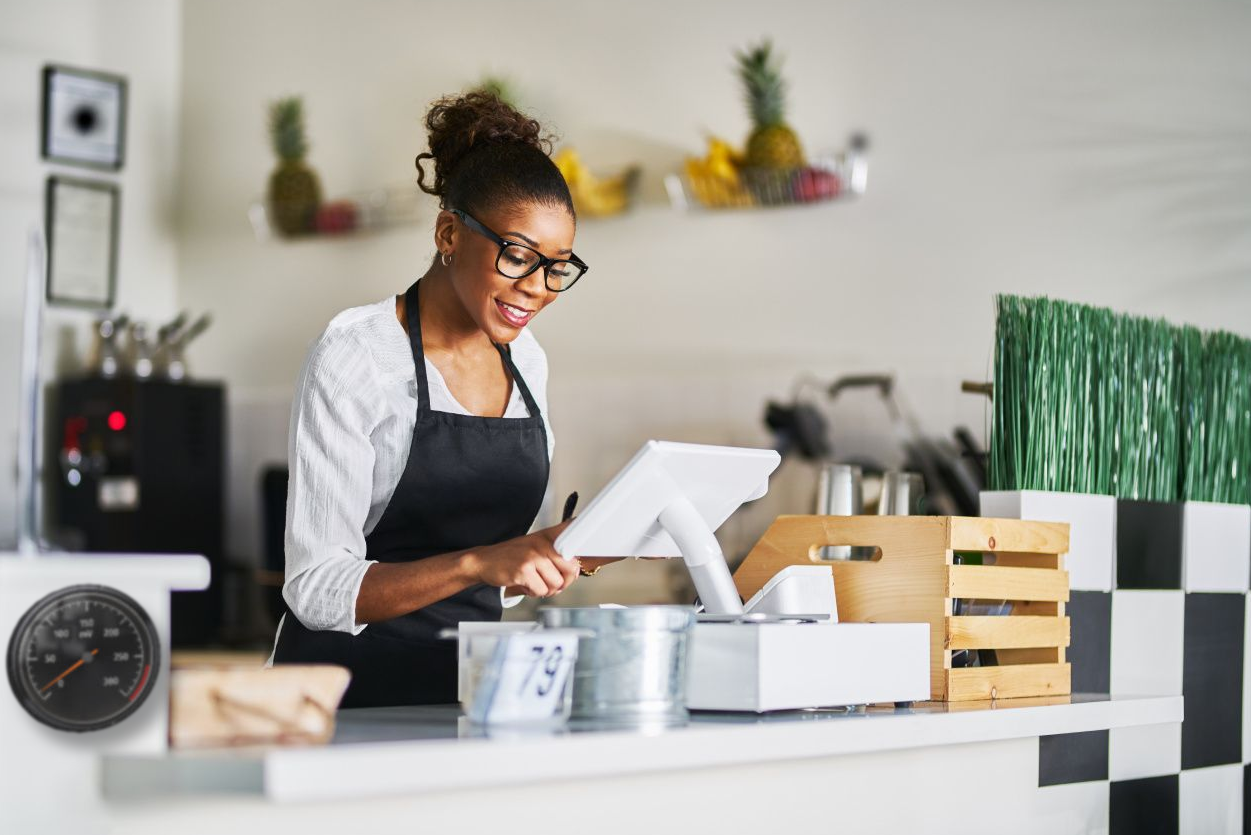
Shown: 10 mV
